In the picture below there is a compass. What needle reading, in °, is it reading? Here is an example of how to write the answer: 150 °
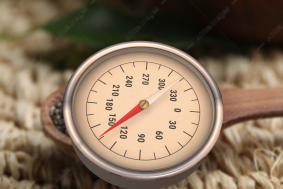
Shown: 135 °
